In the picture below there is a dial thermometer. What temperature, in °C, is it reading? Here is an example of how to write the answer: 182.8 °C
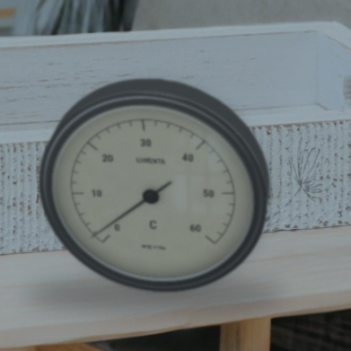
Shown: 2 °C
